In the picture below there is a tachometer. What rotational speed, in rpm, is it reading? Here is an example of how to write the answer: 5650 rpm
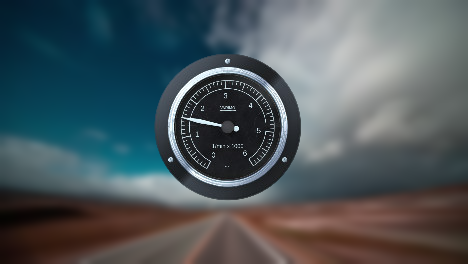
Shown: 1500 rpm
